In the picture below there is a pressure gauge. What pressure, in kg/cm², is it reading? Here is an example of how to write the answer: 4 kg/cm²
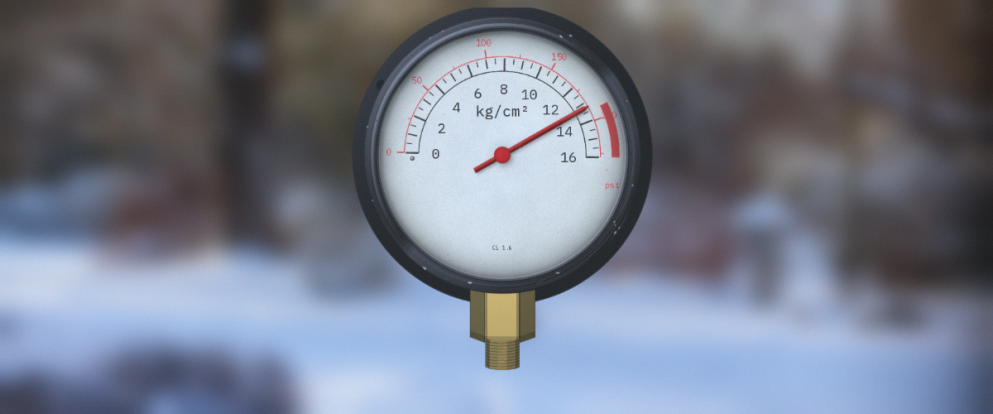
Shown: 13.25 kg/cm²
